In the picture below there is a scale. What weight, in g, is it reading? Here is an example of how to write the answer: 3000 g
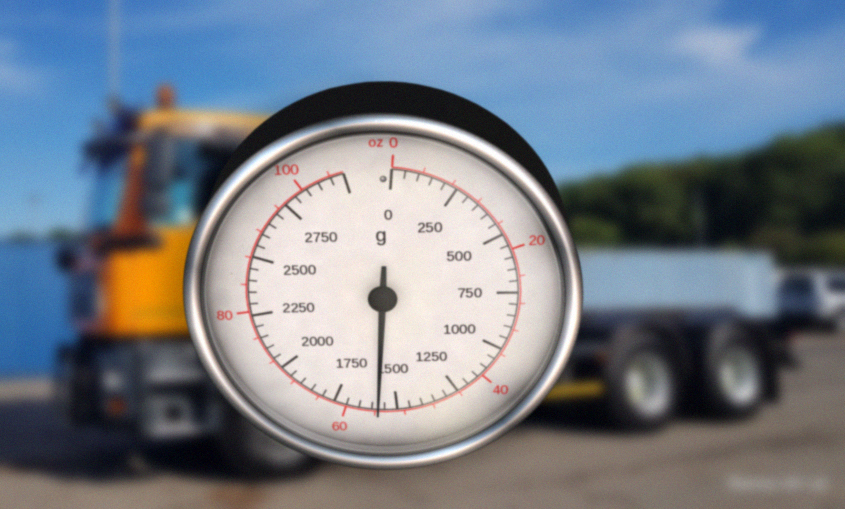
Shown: 1575 g
